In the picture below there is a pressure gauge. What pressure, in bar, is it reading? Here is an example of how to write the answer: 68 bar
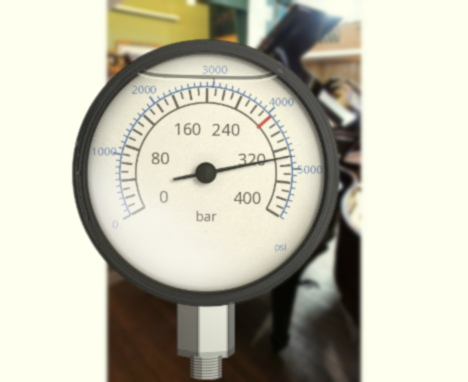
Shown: 330 bar
